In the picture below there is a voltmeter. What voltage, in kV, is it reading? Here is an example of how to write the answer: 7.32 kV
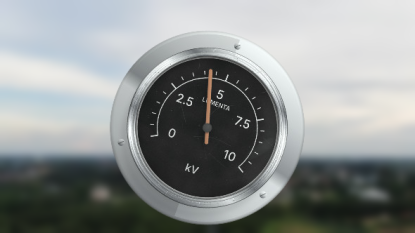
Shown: 4.25 kV
